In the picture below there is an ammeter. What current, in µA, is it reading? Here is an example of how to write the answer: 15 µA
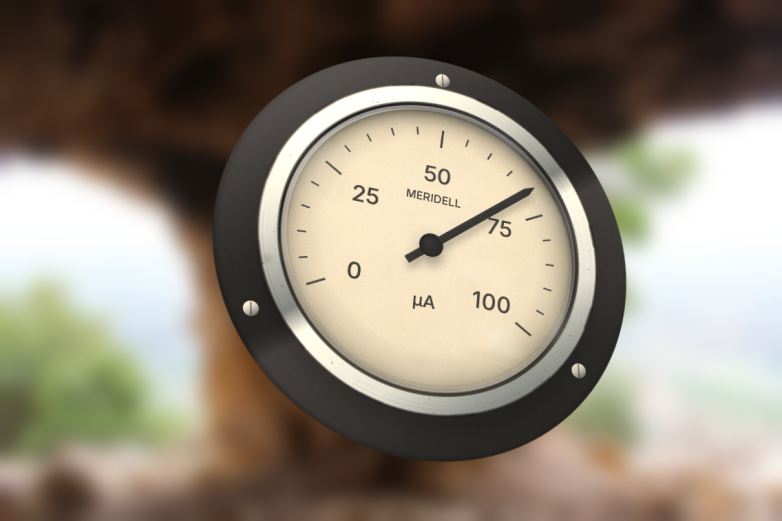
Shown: 70 µA
